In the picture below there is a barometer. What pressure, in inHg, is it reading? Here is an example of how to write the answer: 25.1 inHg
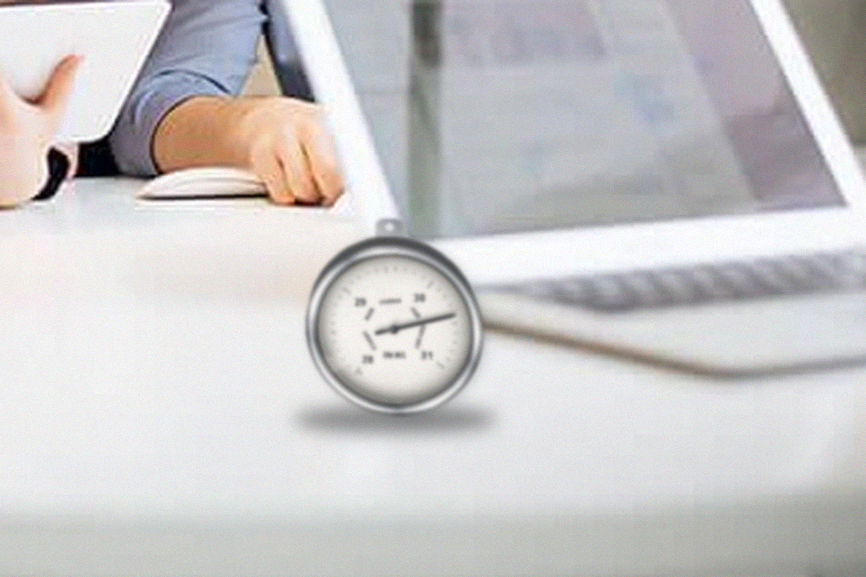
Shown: 30.4 inHg
